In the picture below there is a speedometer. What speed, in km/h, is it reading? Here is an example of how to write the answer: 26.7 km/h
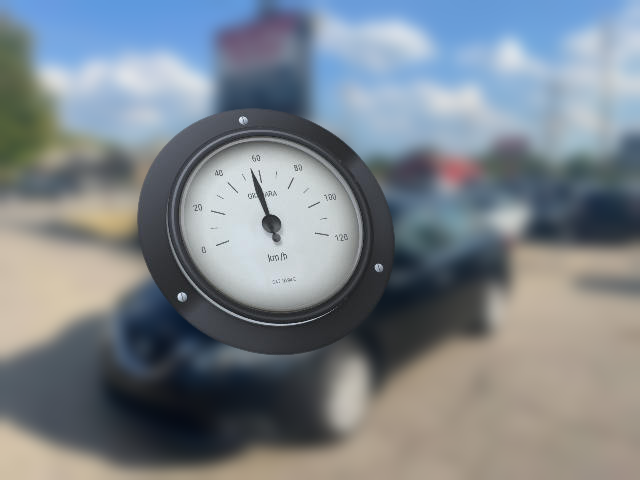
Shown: 55 km/h
